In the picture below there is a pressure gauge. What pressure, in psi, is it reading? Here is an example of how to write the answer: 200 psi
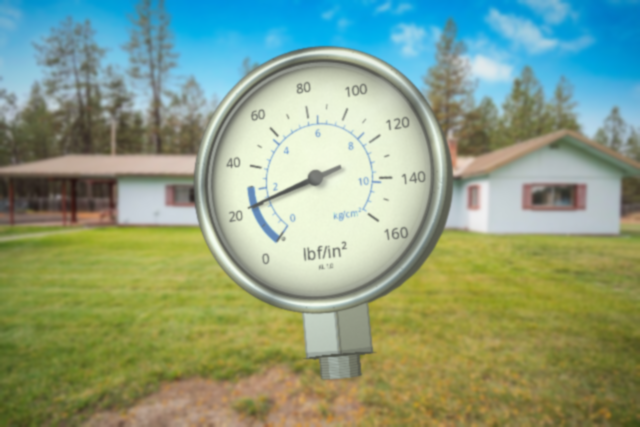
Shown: 20 psi
